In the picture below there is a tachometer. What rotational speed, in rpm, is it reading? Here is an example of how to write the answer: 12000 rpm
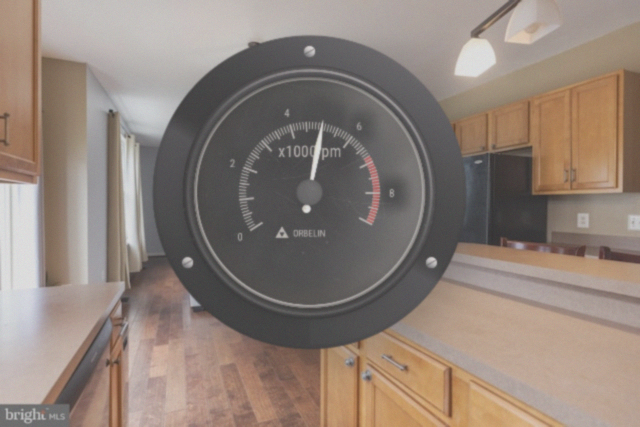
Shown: 5000 rpm
